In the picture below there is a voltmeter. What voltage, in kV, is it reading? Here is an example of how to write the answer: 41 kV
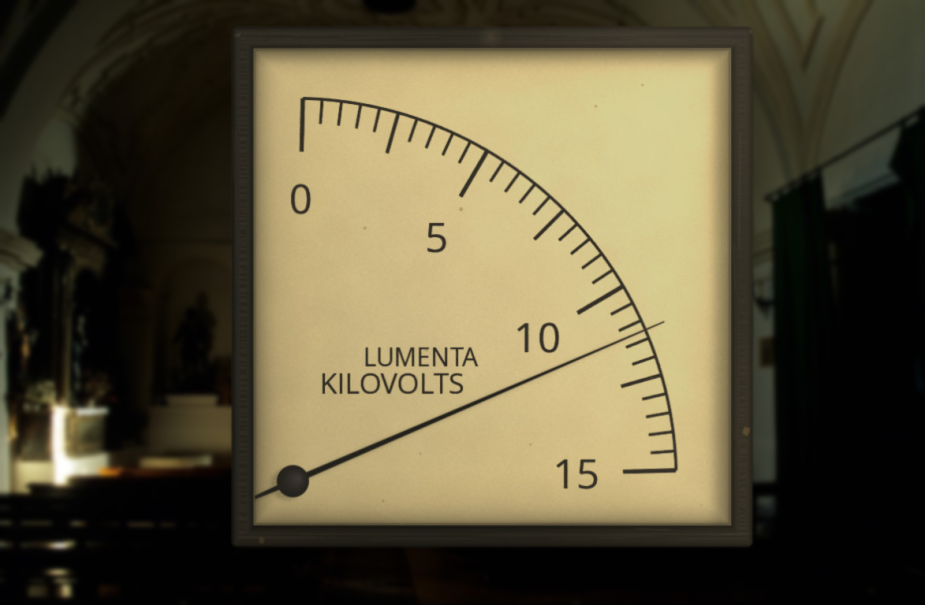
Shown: 11.25 kV
